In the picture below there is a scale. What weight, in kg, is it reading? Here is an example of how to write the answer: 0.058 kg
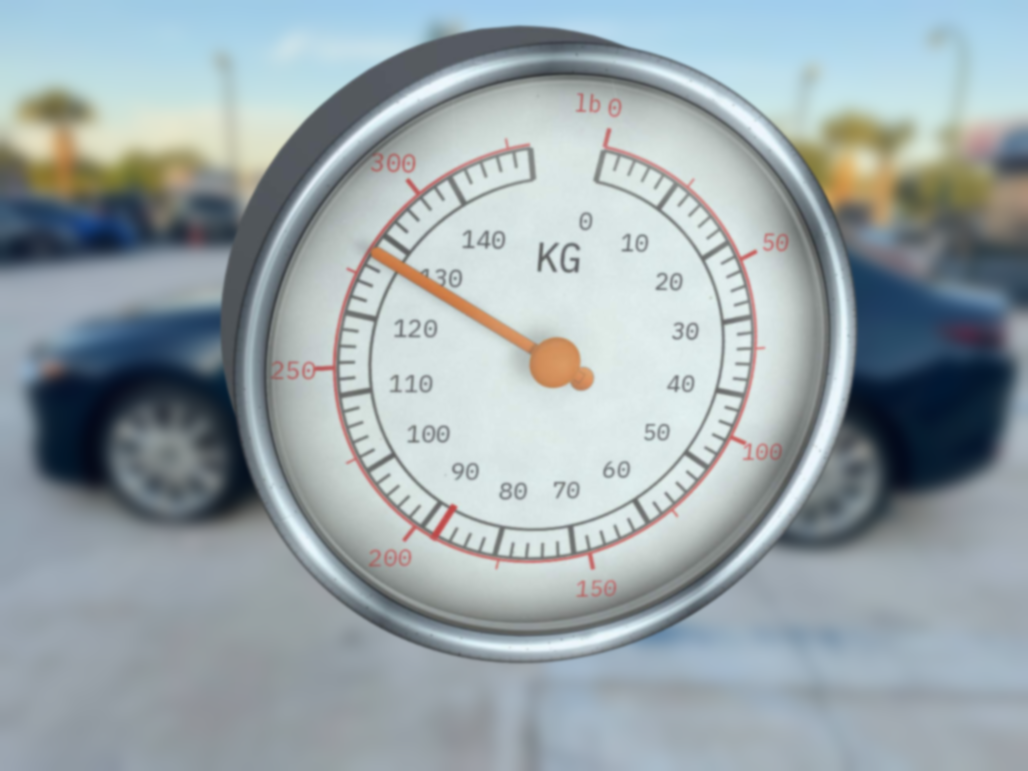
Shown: 128 kg
